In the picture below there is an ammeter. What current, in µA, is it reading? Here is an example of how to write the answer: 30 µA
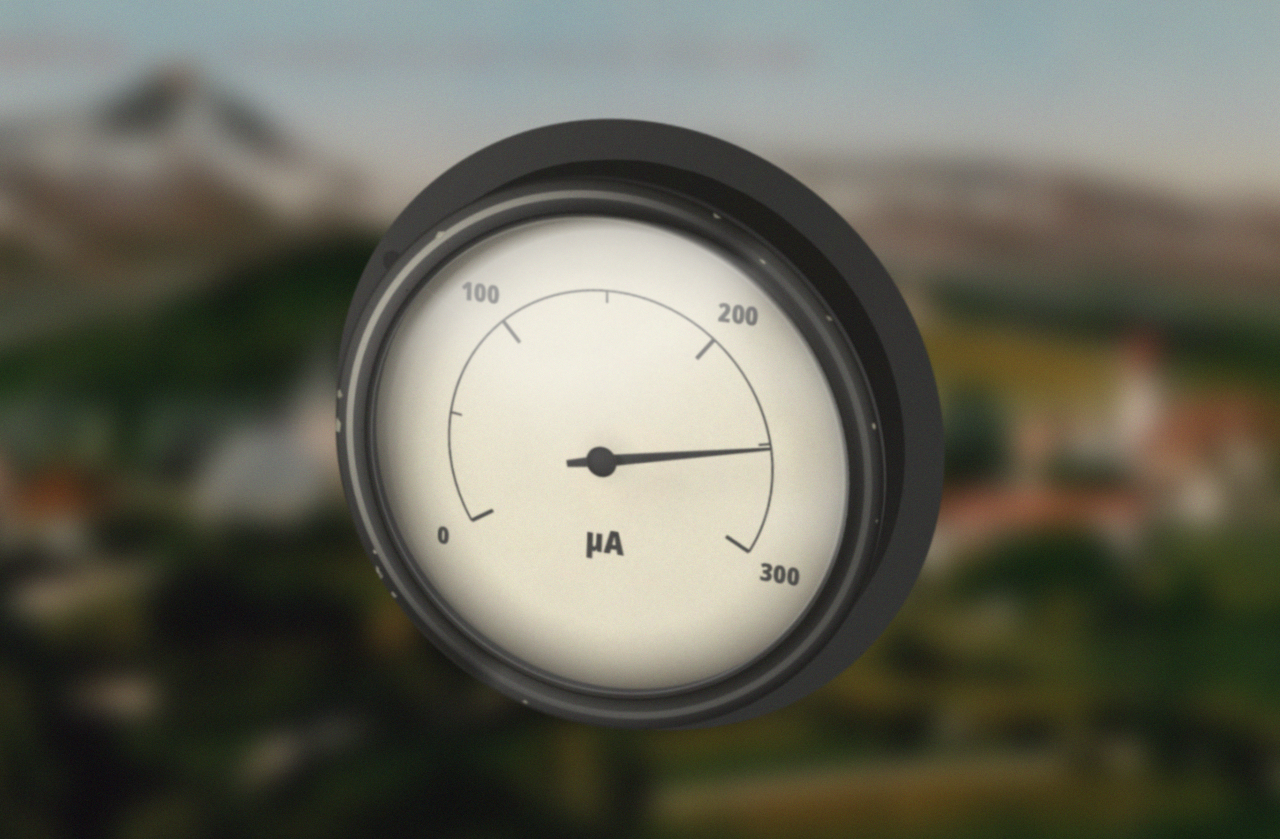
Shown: 250 µA
